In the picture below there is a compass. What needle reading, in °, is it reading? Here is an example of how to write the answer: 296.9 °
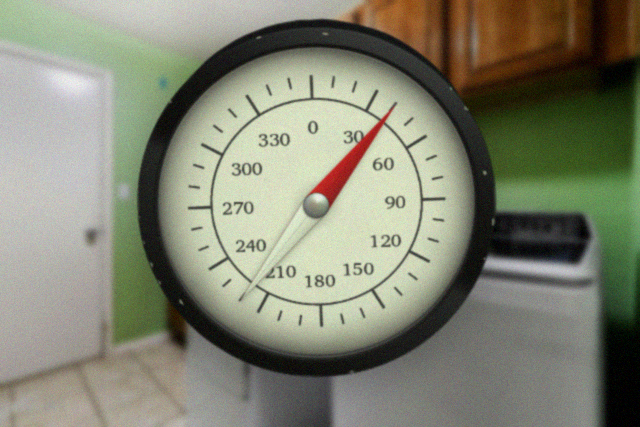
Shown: 40 °
